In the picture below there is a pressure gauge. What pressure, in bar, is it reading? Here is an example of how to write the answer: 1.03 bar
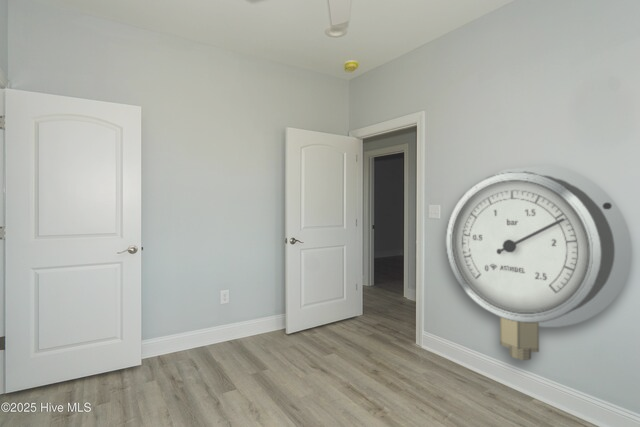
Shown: 1.8 bar
